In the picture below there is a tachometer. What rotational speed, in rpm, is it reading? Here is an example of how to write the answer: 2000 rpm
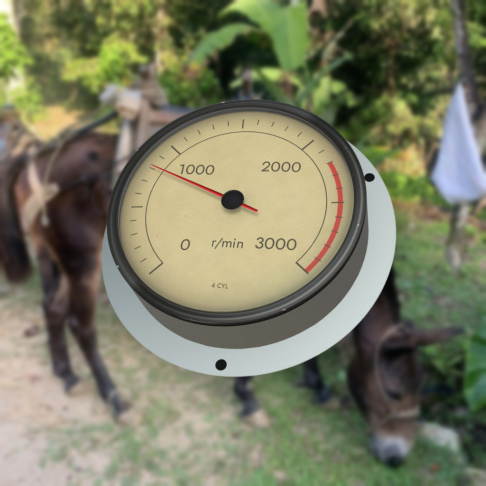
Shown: 800 rpm
